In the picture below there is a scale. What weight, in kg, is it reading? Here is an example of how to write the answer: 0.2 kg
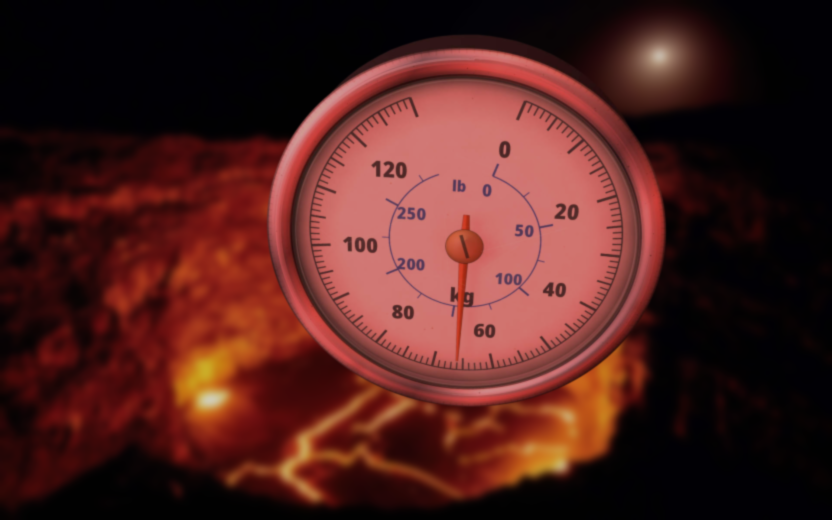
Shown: 66 kg
